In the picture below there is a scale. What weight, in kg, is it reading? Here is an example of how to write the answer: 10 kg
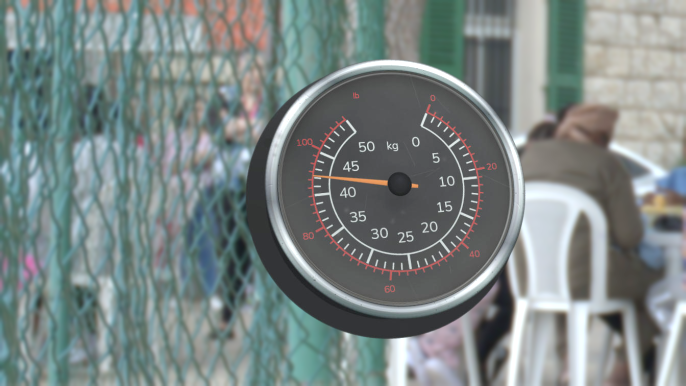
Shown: 42 kg
